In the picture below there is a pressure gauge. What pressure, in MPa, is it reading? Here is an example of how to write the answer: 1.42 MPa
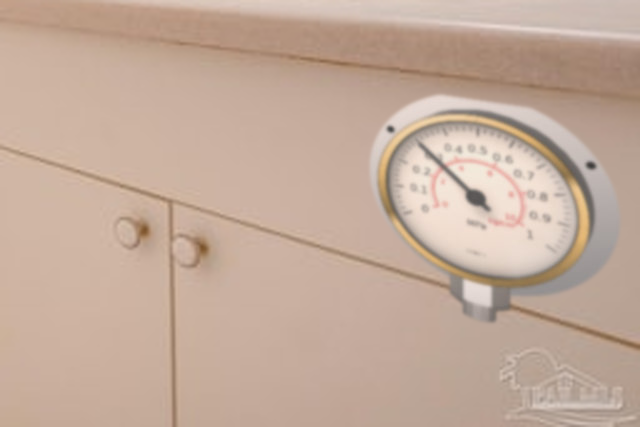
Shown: 0.3 MPa
